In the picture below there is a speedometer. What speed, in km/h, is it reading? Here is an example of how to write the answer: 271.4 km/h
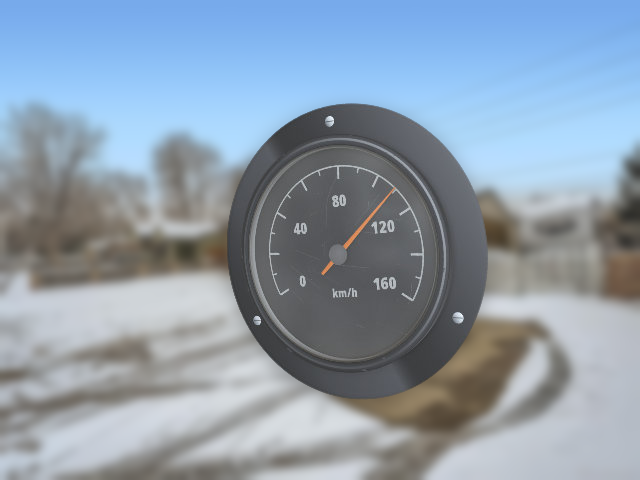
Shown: 110 km/h
